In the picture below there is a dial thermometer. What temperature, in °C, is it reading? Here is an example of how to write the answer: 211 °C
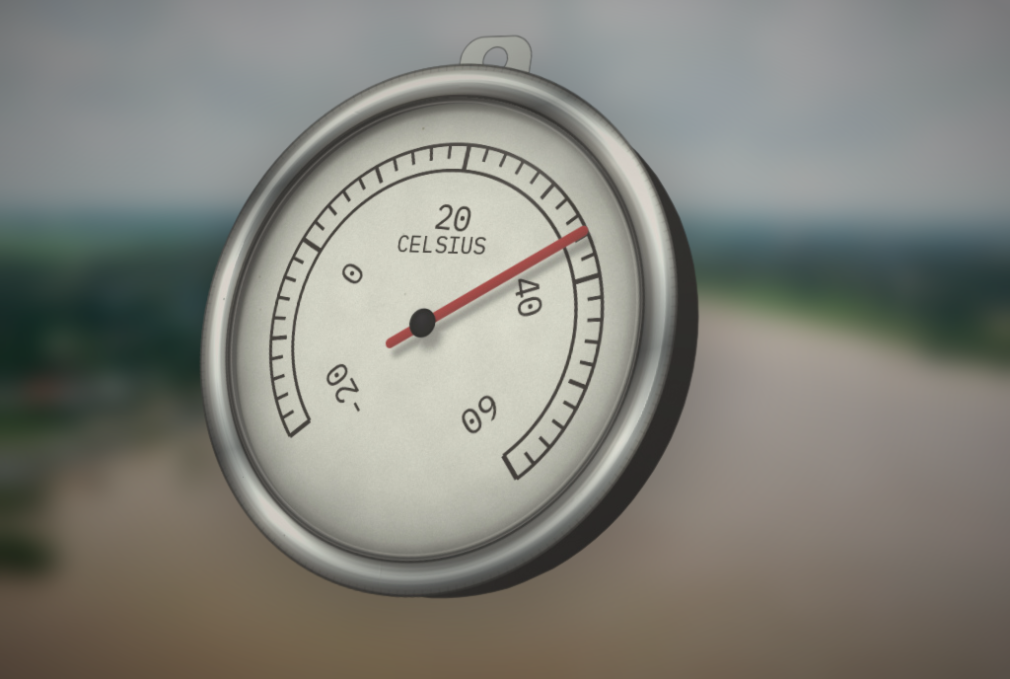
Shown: 36 °C
